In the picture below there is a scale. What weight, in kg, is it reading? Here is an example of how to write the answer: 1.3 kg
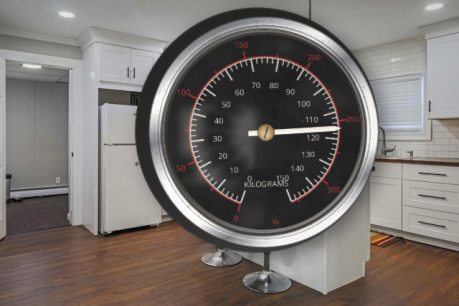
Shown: 116 kg
